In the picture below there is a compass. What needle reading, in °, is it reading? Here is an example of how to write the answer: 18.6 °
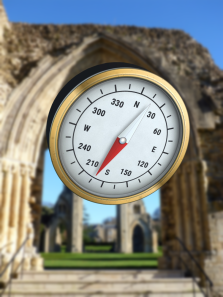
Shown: 195 °
